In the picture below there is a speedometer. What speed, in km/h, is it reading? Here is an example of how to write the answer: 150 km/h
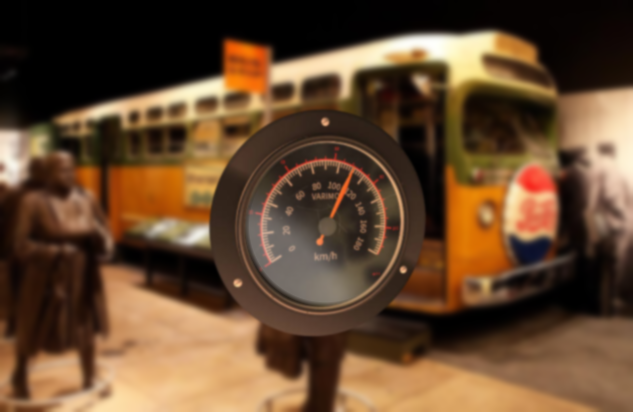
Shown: 110 km/h
